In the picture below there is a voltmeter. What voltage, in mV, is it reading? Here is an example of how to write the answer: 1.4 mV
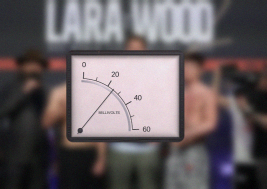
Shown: 25 mV
